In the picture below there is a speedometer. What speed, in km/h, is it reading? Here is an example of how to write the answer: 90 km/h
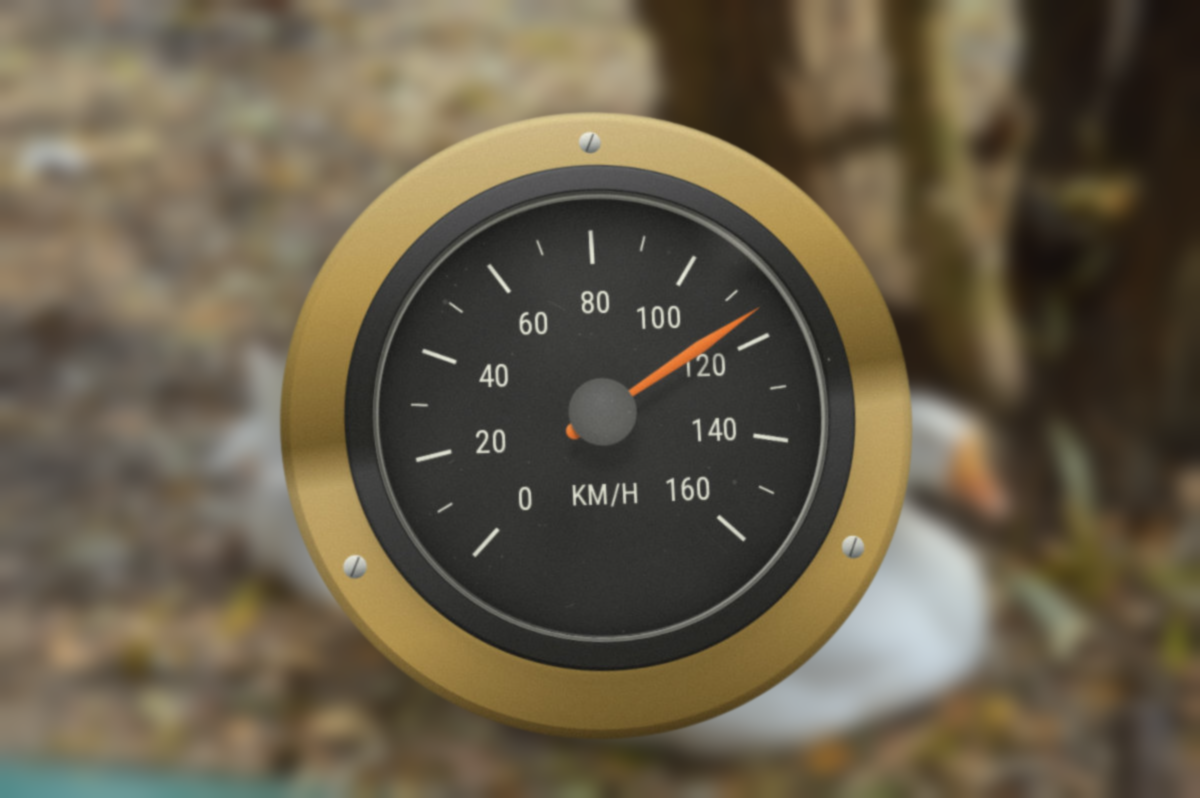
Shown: 115 km/h
